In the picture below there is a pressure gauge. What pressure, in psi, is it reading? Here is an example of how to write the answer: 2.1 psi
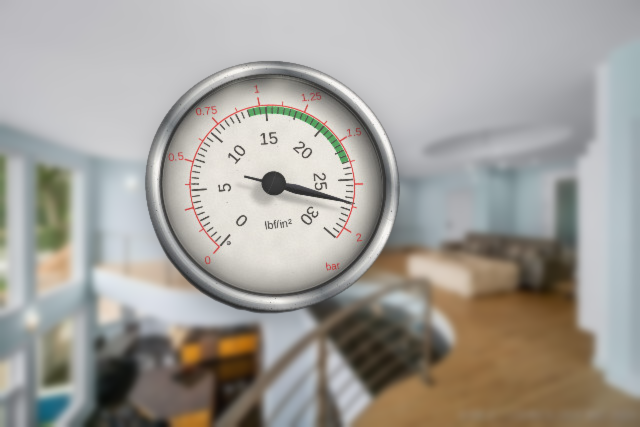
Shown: 27 psi
